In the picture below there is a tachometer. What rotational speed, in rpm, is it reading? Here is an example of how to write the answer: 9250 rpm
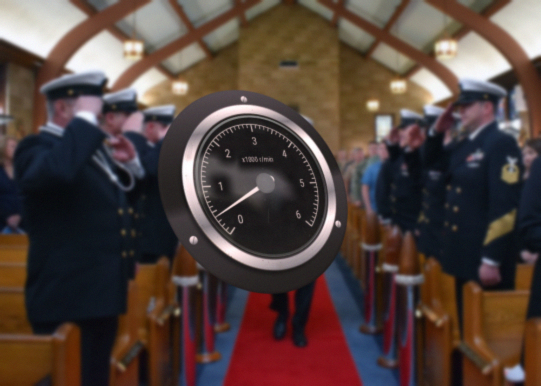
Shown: 400 rpm
